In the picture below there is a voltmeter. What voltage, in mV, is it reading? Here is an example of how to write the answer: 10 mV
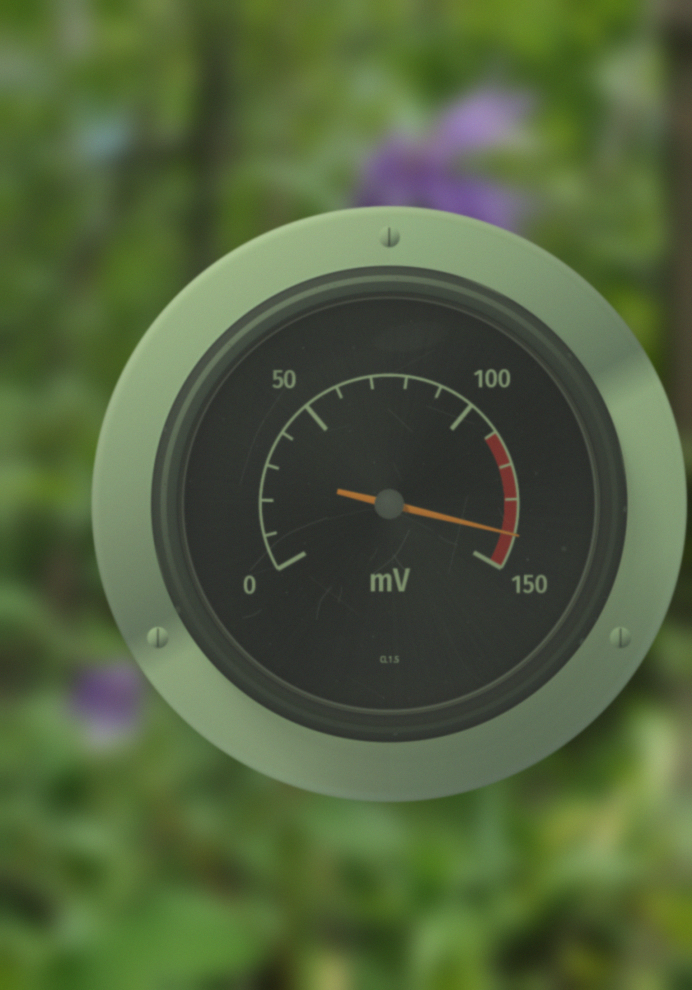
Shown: 140 mV
